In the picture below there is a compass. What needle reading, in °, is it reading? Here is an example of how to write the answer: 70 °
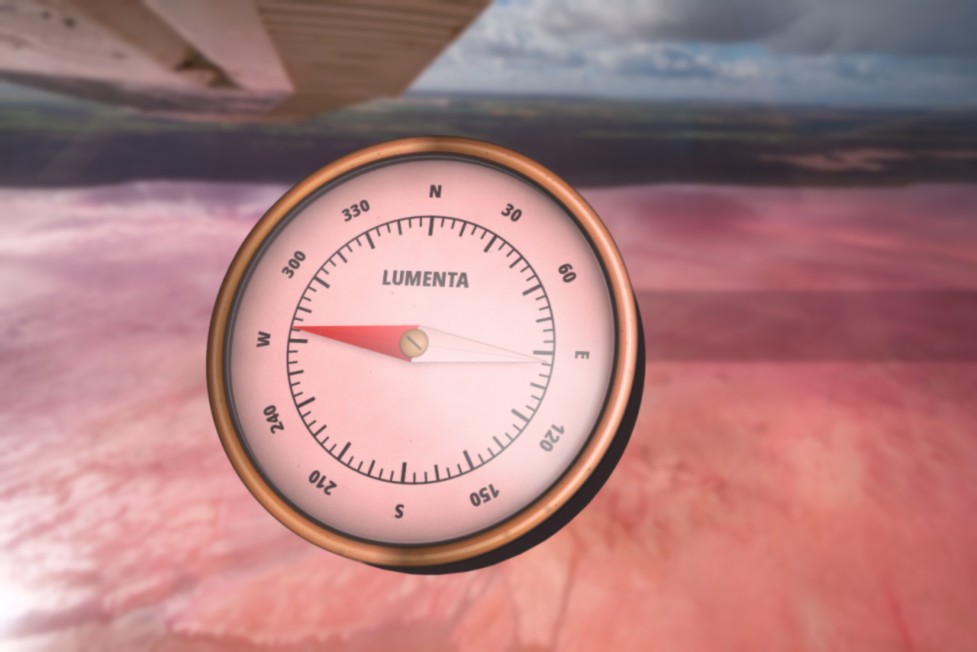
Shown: 275 °
